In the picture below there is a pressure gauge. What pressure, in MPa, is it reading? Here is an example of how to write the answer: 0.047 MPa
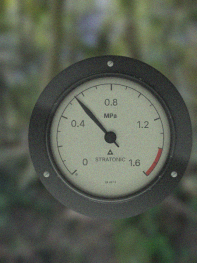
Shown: 0.55 MPa
